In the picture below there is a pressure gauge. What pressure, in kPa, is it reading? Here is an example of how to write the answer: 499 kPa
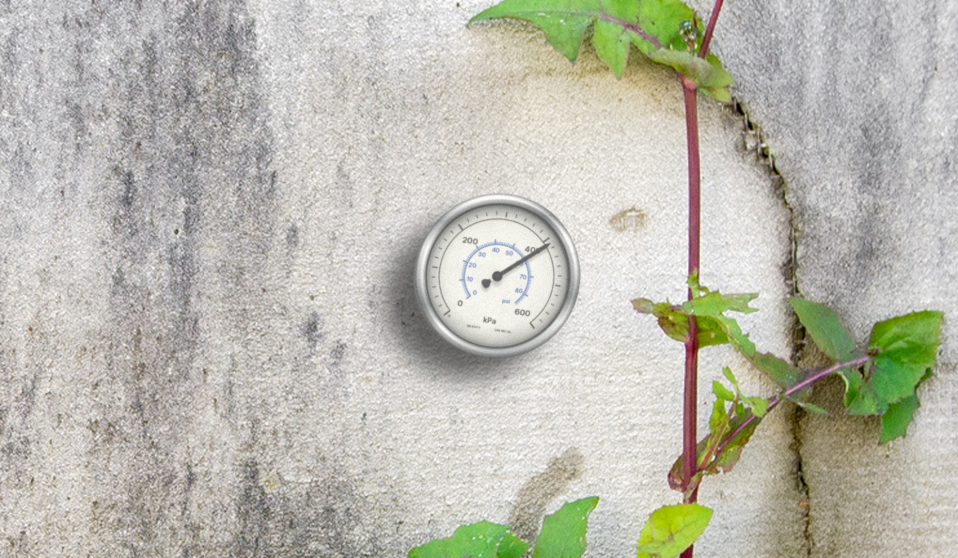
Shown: 410 kPa
